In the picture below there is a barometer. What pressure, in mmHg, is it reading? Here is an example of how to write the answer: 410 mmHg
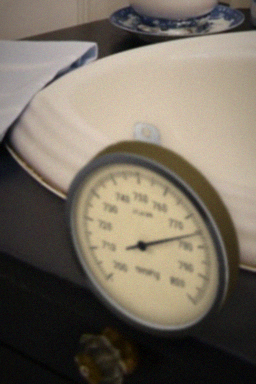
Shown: 775 mmHg
